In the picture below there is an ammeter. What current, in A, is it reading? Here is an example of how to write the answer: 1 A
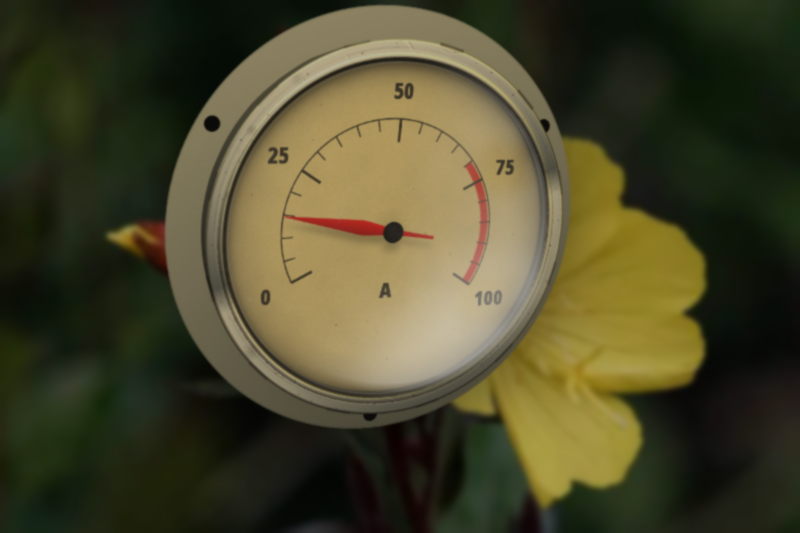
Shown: 15 A
